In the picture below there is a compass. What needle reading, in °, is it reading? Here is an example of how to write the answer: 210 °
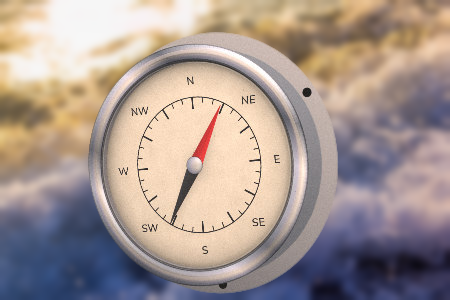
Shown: 30 °
